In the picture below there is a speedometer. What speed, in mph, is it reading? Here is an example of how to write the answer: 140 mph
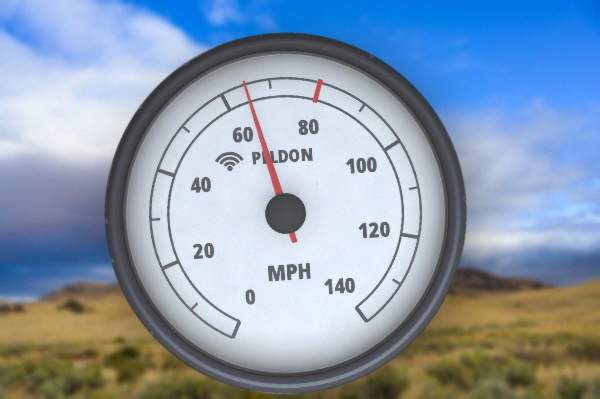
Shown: 65 mph
